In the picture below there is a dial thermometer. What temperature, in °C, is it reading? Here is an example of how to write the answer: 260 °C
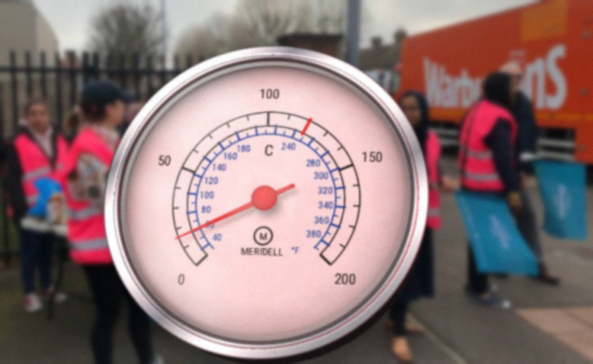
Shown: 15 °C
